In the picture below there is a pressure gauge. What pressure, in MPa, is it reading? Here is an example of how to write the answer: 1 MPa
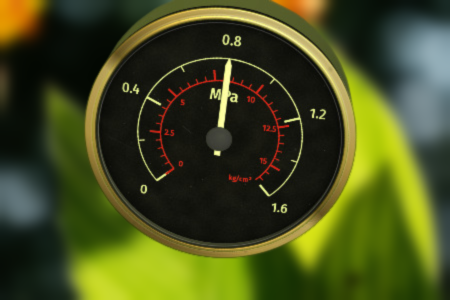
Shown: 0.8 MPa
